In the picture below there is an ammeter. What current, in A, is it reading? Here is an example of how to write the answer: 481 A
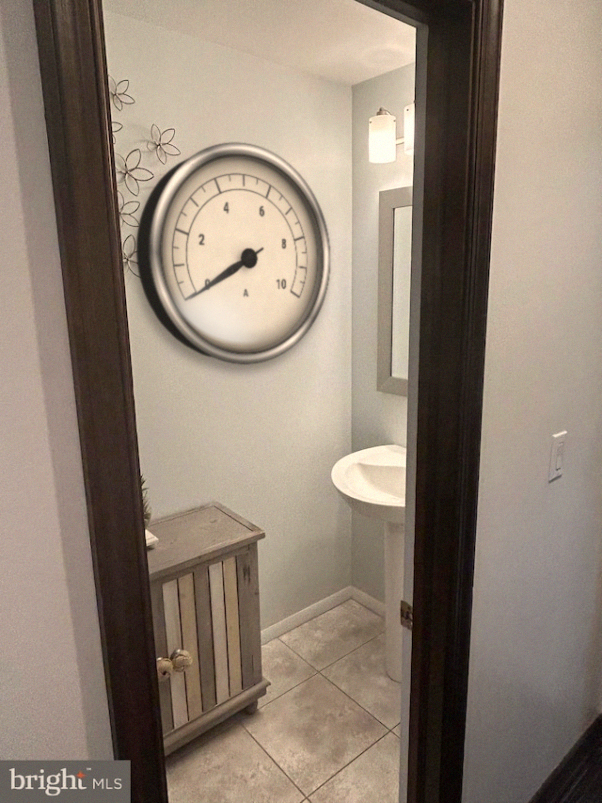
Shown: 0 A
